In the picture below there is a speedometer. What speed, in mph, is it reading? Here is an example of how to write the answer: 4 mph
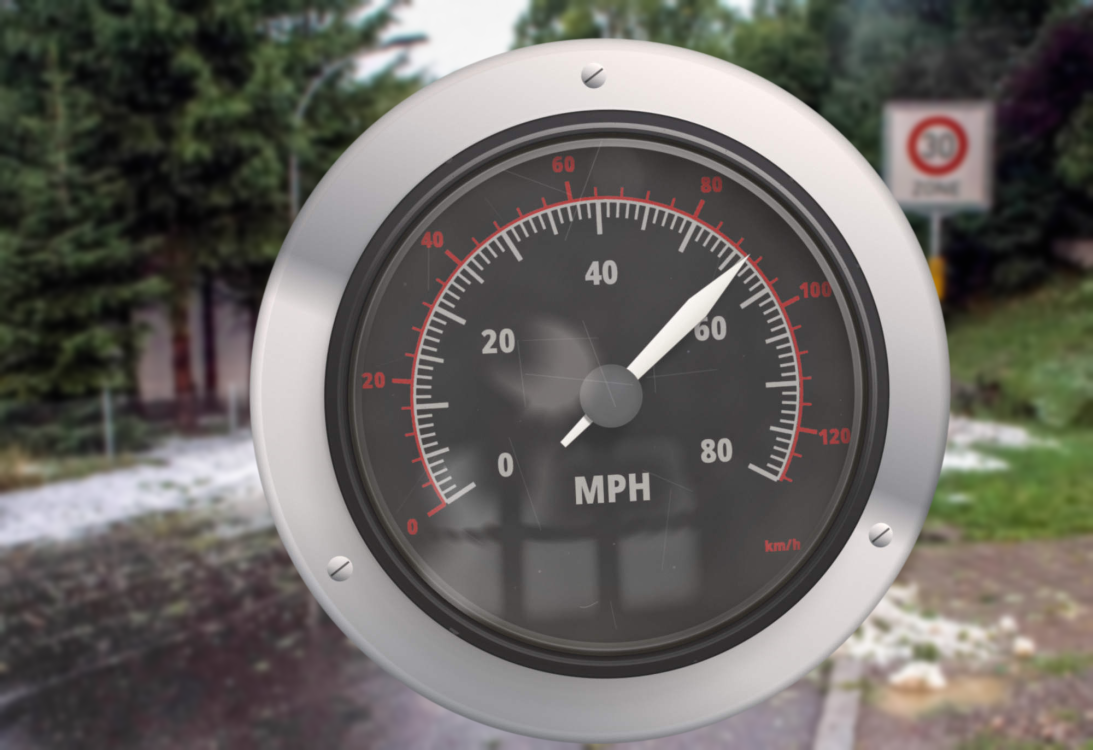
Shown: 56 mph
